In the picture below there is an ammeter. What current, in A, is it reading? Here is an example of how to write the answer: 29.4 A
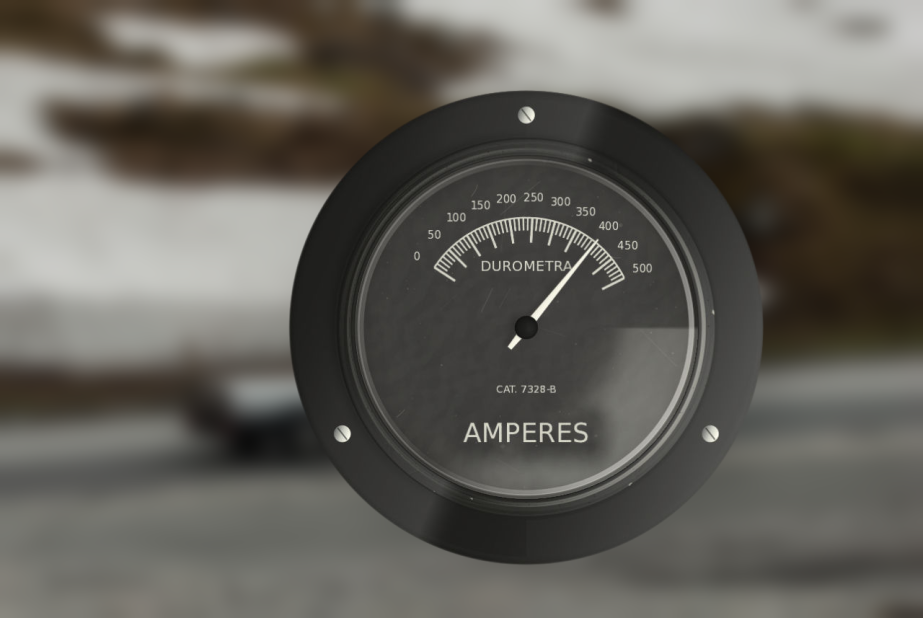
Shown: 400 A
